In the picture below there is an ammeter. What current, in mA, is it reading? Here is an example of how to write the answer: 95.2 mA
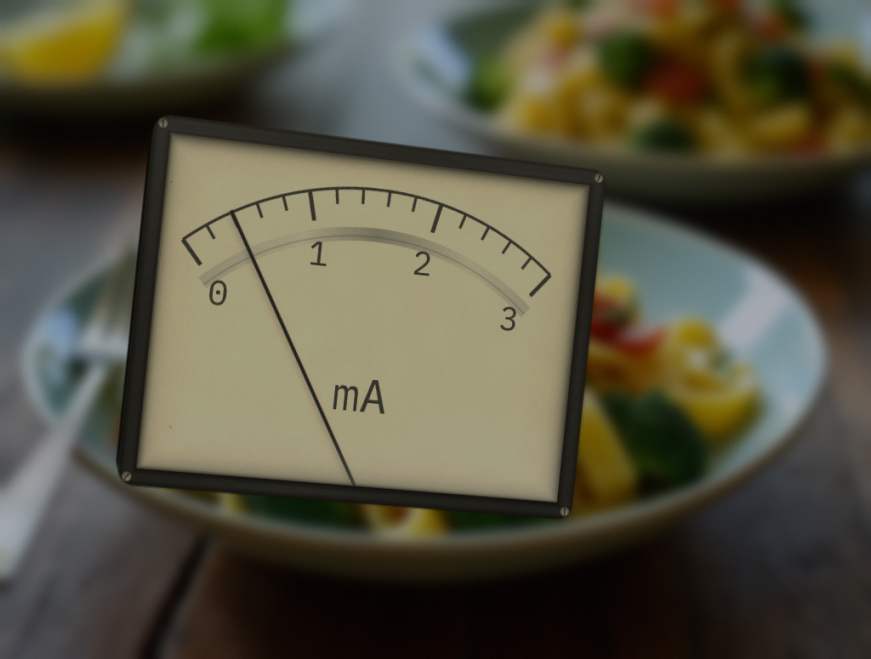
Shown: 0.4 mA
